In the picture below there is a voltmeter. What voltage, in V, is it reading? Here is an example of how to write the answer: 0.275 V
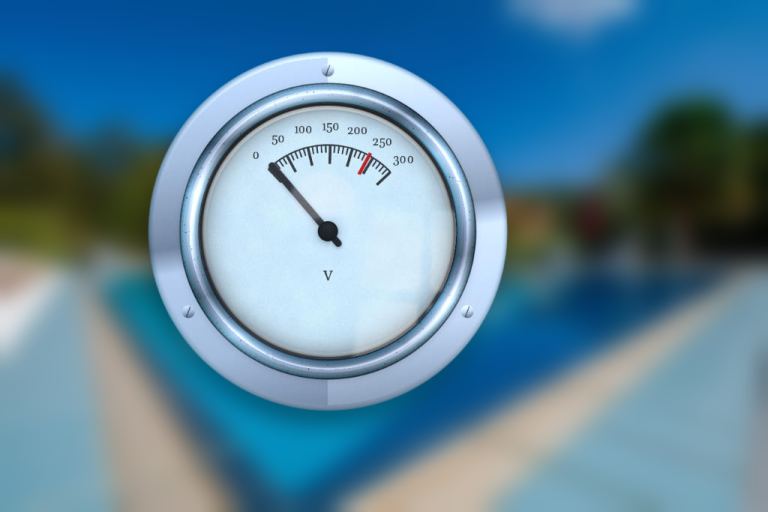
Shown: 10 V
